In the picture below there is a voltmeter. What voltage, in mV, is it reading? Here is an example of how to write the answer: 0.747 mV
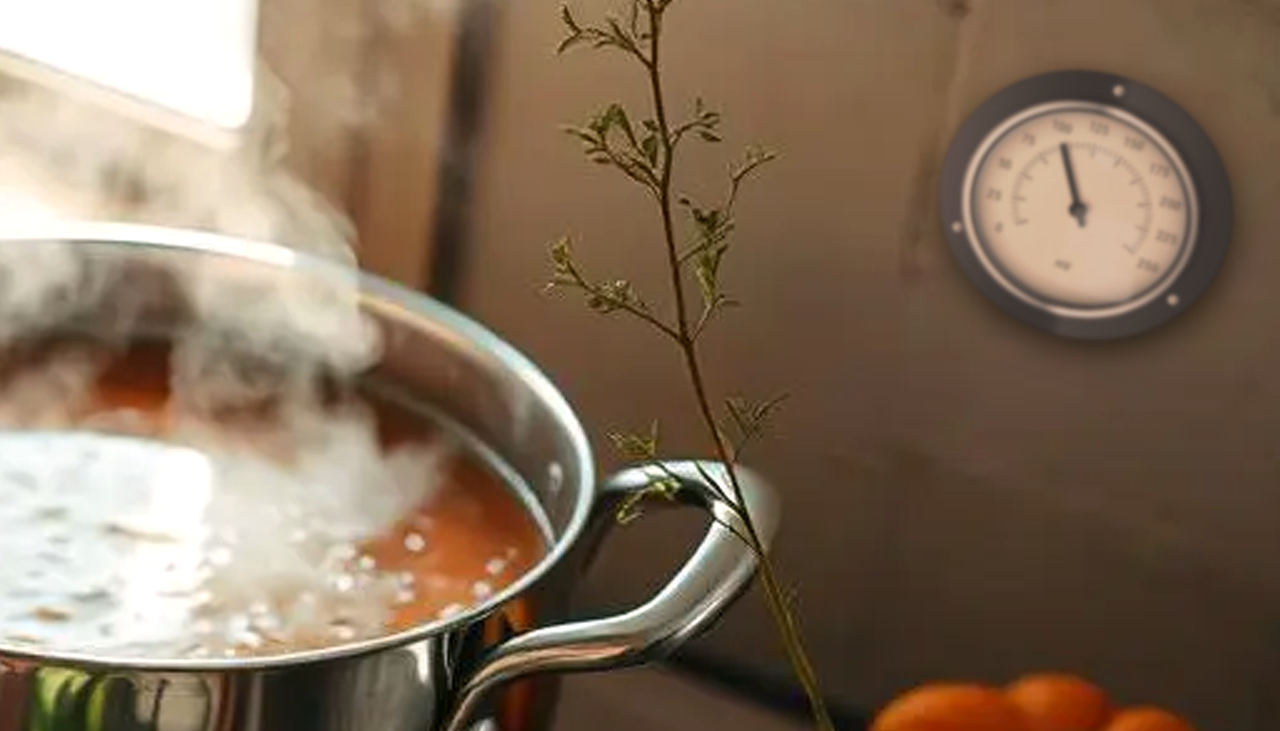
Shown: 100 mV
